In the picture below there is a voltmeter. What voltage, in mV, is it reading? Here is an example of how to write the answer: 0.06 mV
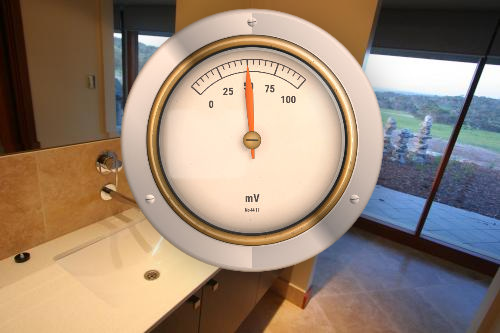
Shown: 50 mV
